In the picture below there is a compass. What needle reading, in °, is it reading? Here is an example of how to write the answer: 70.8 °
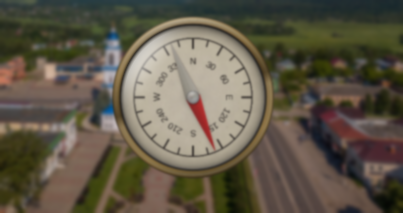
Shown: 157.5 °
